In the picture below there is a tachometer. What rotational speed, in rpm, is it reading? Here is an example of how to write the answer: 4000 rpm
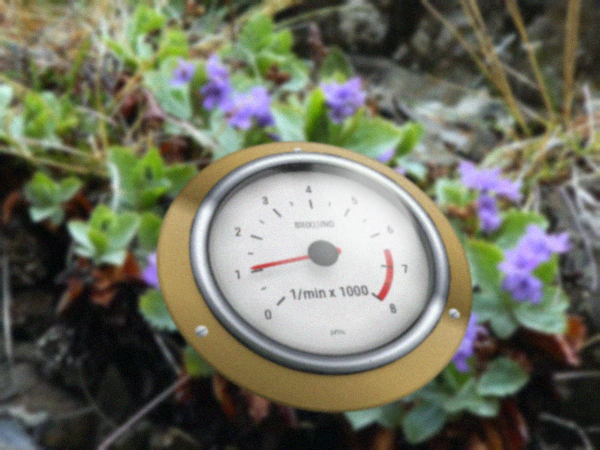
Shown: 1000 rpm
